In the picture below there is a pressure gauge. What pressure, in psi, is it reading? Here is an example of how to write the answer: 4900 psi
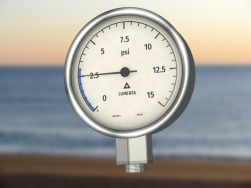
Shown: 2.5 psi
